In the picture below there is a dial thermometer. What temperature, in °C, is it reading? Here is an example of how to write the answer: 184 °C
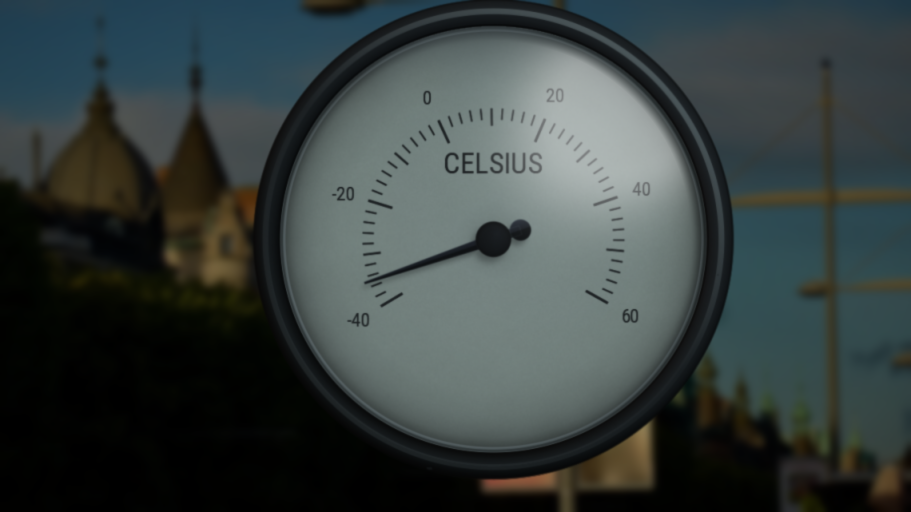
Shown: -35 °C
